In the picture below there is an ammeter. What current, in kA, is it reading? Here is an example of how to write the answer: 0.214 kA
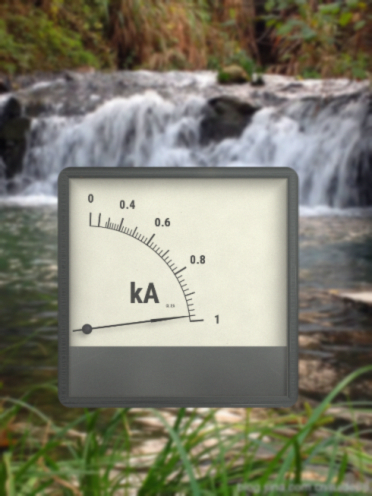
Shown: 0.98 kA
